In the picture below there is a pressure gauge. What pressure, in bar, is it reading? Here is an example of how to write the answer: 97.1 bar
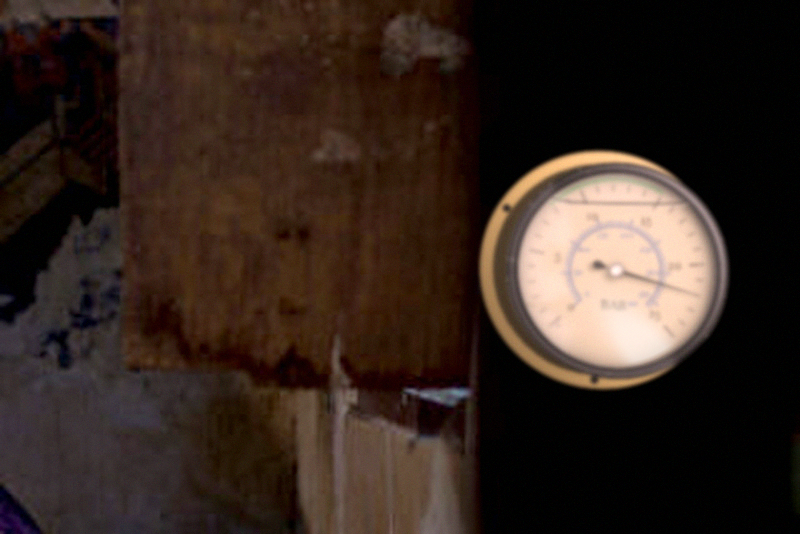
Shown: 22 bar
